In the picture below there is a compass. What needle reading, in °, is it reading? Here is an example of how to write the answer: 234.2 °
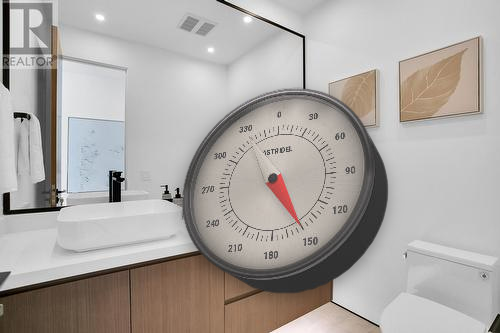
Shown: 150 °
